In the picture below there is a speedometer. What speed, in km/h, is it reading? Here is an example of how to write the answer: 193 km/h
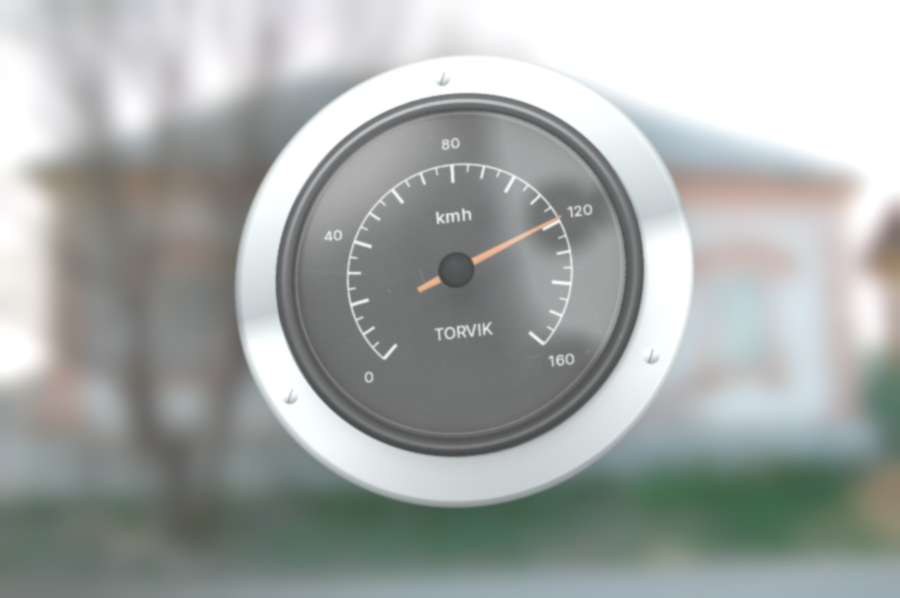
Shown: 120 km/h
